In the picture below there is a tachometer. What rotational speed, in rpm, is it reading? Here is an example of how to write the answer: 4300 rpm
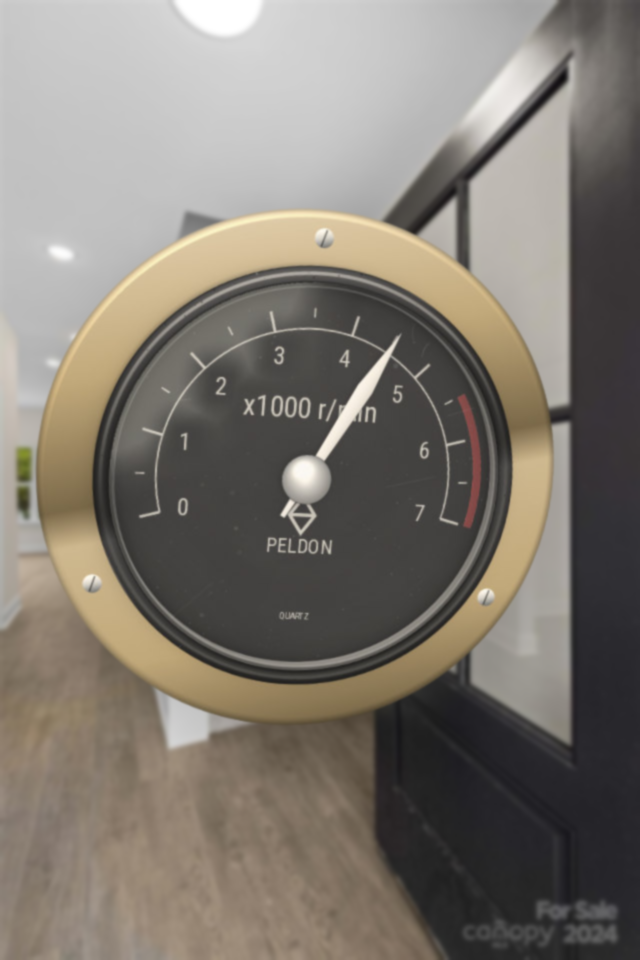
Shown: 4500 rpm
